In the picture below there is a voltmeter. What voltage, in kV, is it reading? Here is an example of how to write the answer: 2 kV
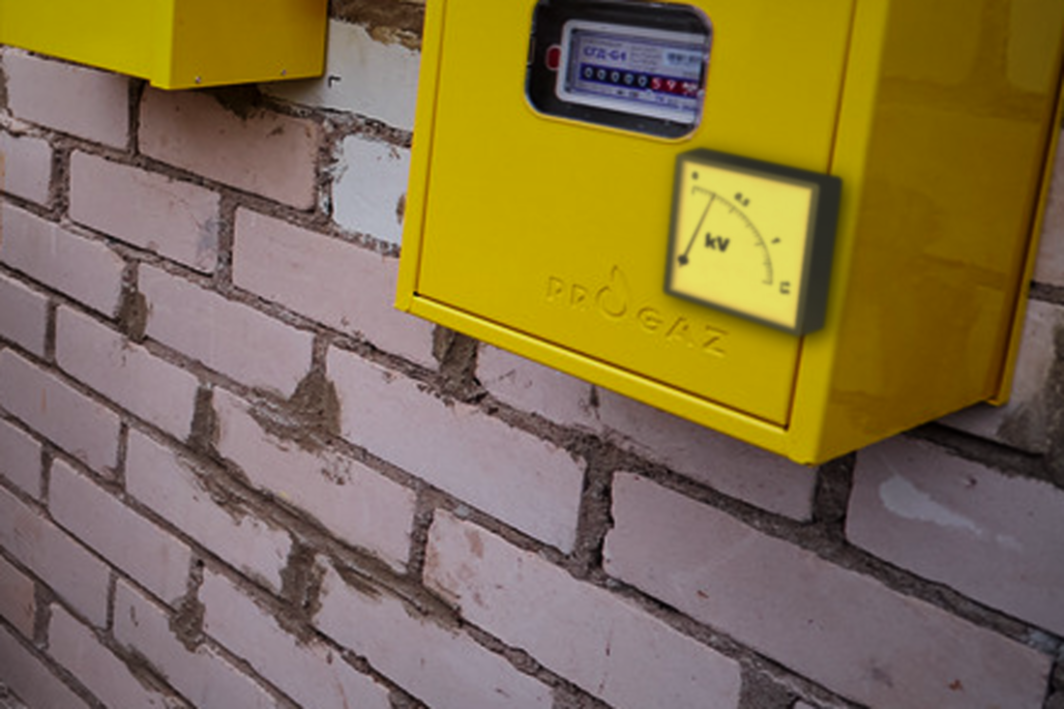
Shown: 0.25 kV
